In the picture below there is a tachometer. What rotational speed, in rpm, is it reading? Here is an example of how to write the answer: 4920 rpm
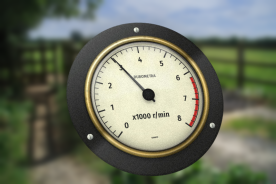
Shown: 3000 rpm
